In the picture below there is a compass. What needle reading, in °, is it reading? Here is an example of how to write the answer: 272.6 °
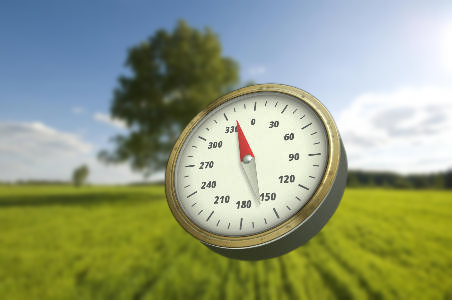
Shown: 340 °
